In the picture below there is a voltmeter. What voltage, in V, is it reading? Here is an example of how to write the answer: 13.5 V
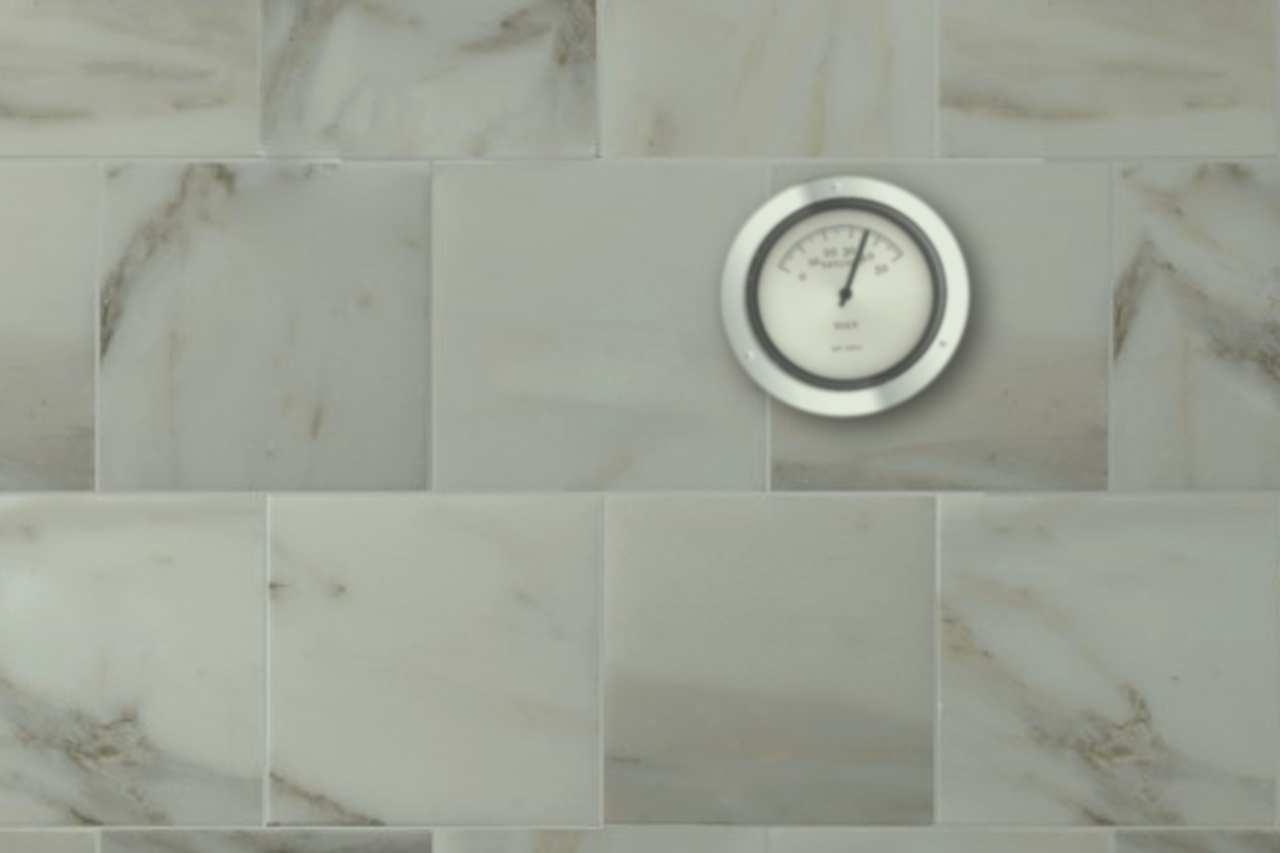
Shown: 35 V
